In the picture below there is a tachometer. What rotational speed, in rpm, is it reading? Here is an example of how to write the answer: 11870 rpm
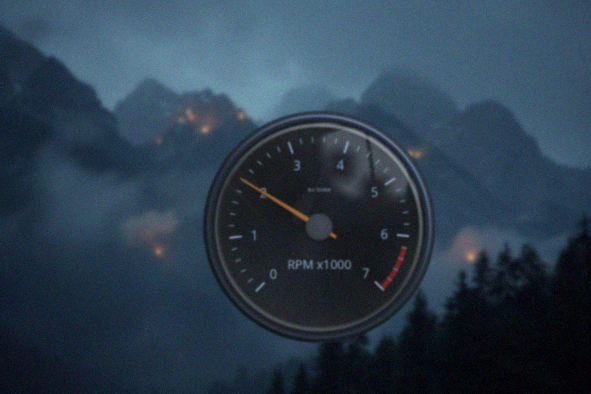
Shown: 2000 rpm
